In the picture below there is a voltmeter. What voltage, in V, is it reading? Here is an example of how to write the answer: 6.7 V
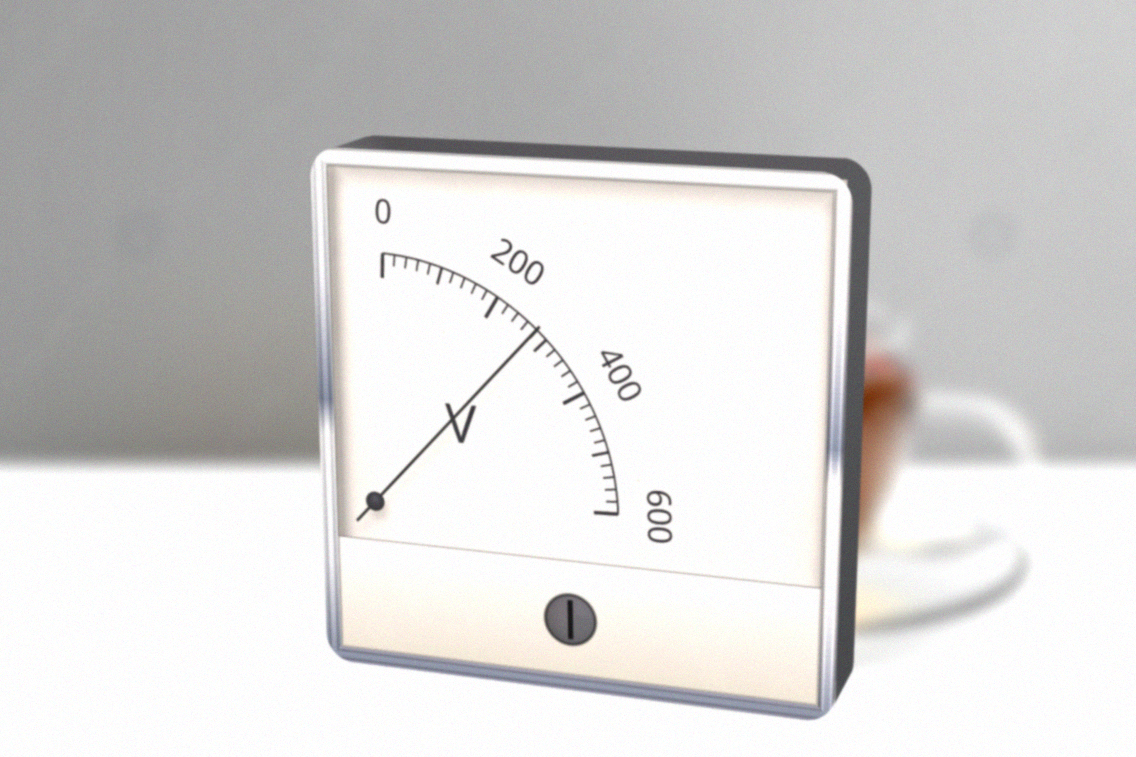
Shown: 280 V
